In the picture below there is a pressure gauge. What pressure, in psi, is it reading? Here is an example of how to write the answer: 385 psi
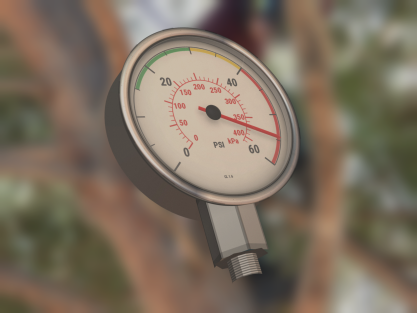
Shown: 55 psi
